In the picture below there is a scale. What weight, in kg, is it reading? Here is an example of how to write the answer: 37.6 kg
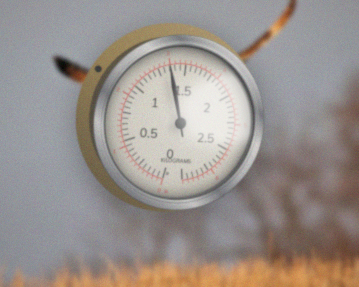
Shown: 1.35 kg
